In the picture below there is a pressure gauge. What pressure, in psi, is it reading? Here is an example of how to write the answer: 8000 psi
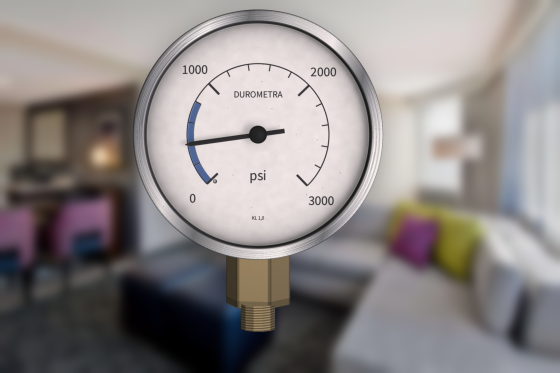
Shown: 400 psi
